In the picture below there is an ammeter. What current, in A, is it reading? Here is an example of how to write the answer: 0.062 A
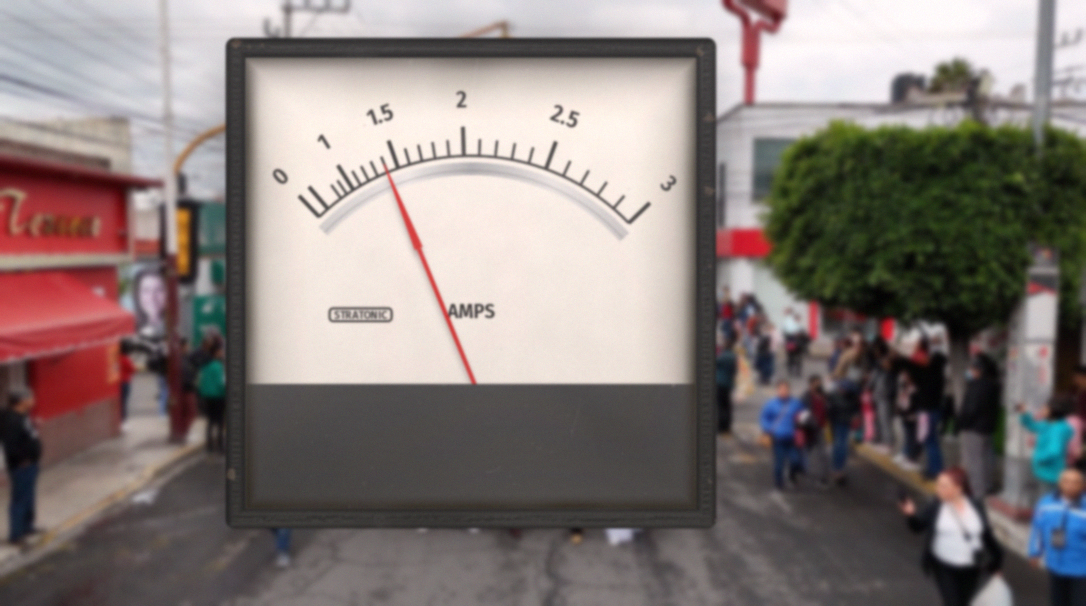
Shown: 1.4 A
